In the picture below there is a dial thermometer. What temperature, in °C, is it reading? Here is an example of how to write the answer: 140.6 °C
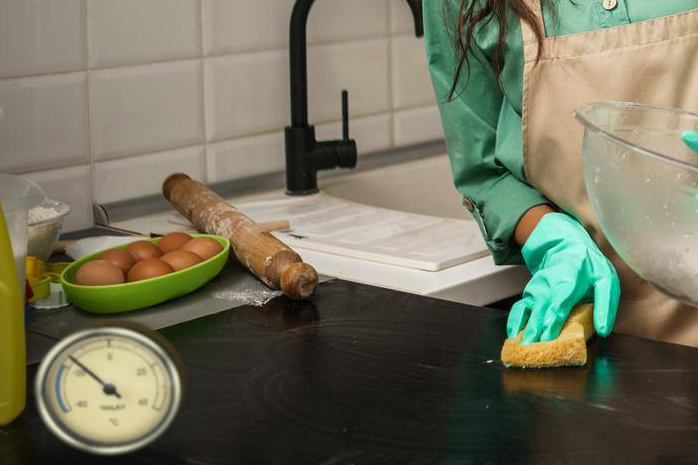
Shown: -15 °C
